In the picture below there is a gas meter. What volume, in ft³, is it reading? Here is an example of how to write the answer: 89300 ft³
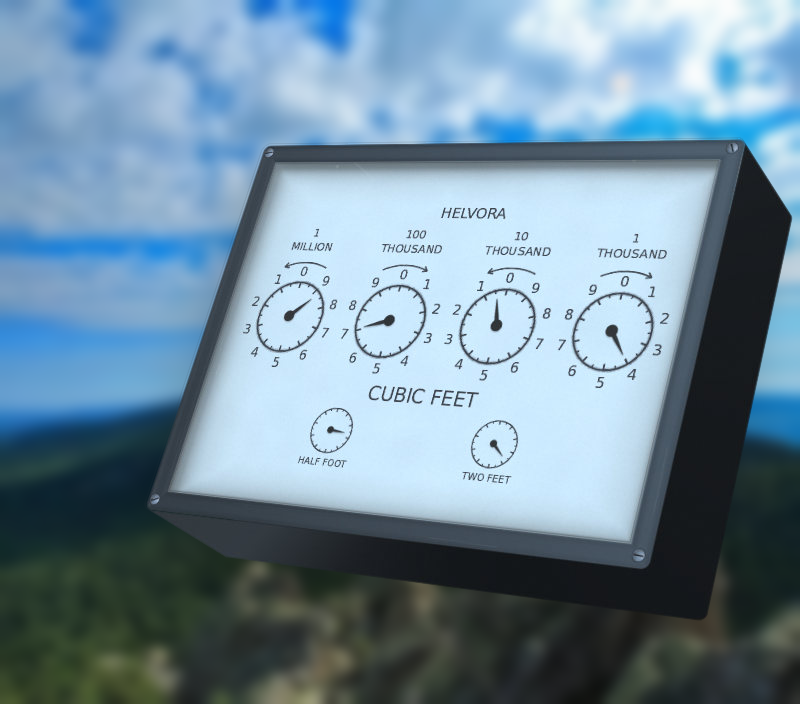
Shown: 870400 ft³
